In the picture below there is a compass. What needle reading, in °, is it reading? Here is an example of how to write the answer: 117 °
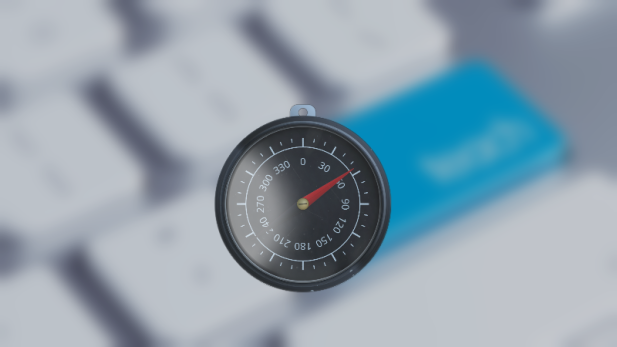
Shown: 55 °
